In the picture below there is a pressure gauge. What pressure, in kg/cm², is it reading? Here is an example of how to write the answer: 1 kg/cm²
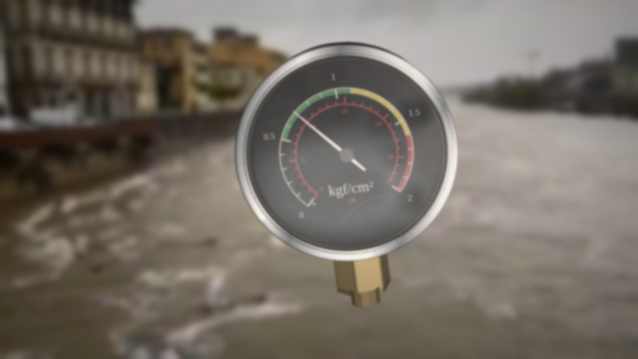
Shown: 0.7 kg/cm²
